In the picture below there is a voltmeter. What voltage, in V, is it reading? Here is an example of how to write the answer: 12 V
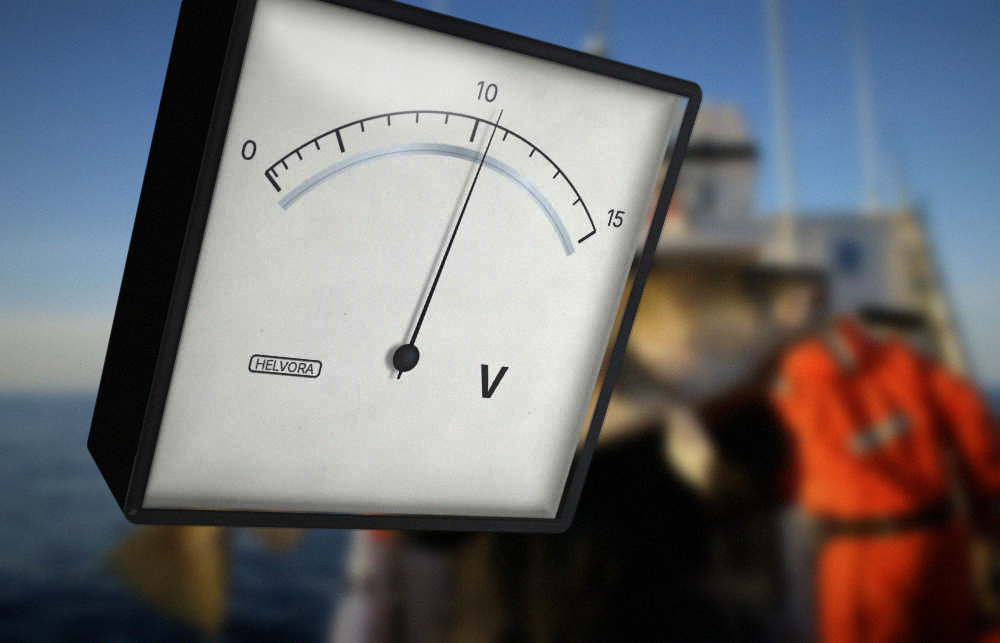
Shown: 10.5 V
